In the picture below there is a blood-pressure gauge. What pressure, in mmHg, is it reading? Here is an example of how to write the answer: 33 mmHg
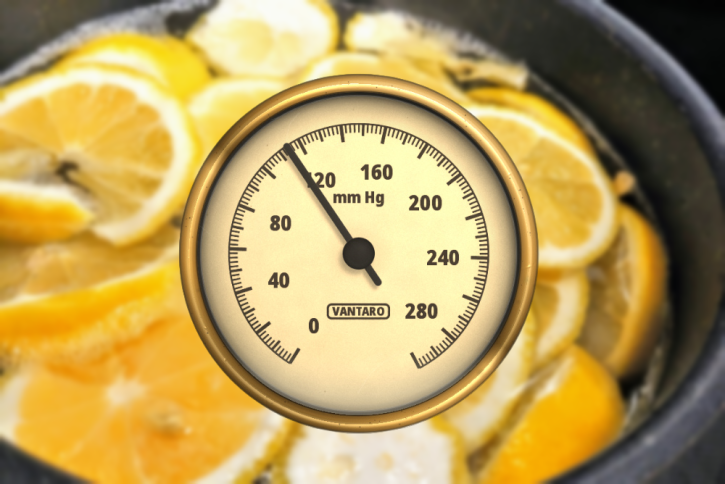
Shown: 114 mmHg
